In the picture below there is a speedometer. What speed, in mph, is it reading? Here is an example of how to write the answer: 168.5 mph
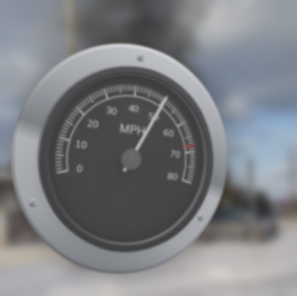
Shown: 50 mph
